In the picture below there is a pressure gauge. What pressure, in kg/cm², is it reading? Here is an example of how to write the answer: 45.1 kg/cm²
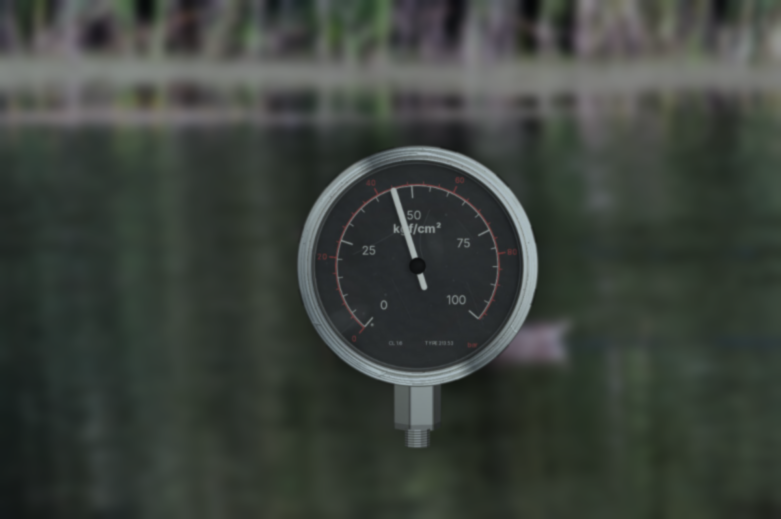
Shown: 45 kg/cm²
